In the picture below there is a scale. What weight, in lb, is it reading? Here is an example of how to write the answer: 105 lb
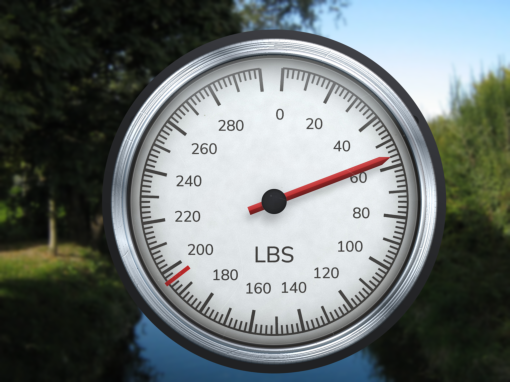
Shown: 56 lb
